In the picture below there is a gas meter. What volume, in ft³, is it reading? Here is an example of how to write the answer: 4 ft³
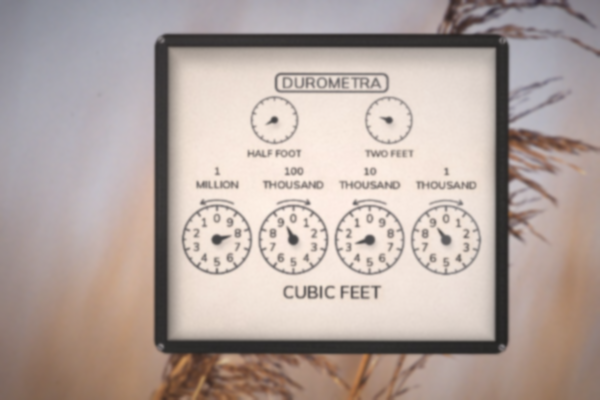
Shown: 792900 ft³
